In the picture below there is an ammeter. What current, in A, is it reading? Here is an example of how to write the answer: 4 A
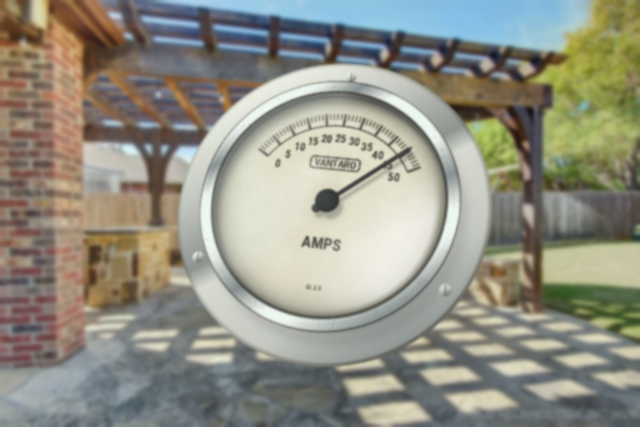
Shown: 45 A
